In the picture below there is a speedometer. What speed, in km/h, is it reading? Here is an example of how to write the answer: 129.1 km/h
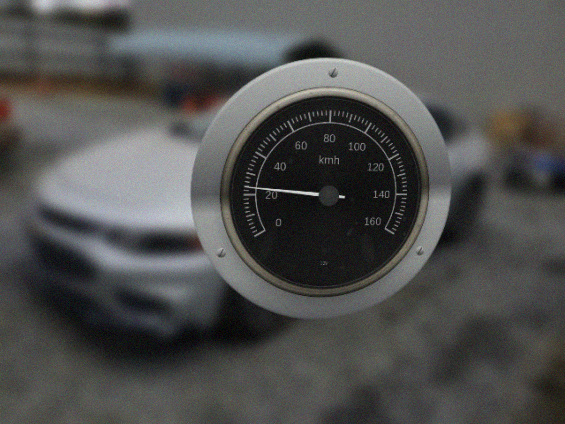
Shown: 24 km/h
